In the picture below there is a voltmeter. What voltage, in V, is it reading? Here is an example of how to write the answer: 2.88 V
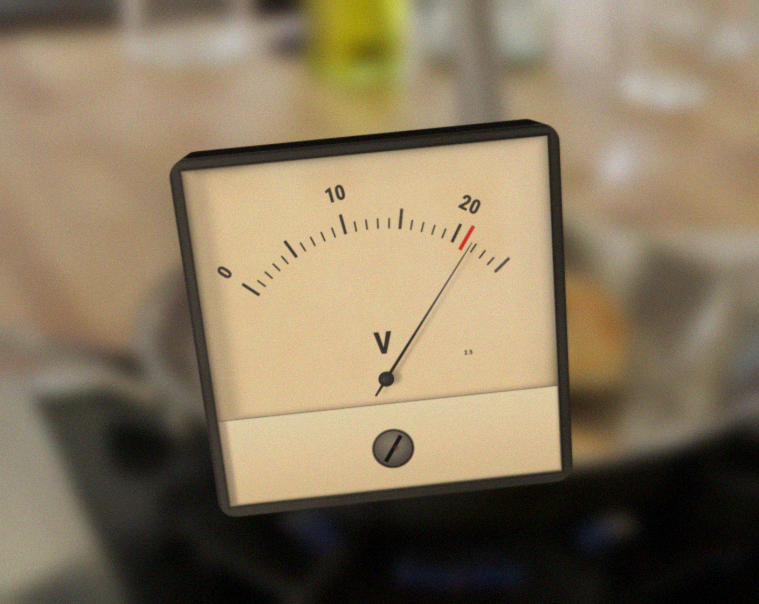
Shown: 21.5 V
